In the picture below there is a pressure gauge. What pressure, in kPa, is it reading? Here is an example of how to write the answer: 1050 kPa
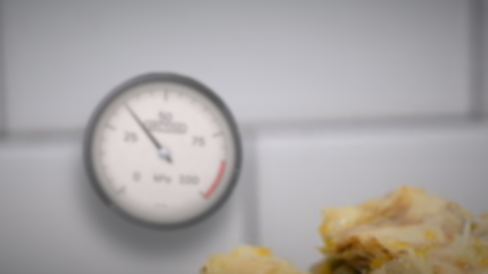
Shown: 35 kPa
